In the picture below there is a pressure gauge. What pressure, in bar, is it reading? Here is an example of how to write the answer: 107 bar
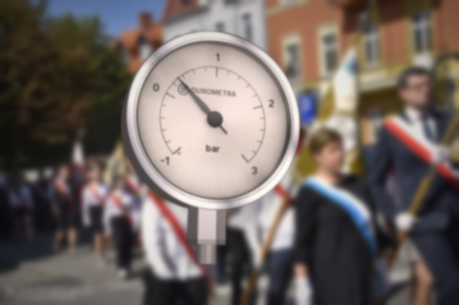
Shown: 0.3 bar
